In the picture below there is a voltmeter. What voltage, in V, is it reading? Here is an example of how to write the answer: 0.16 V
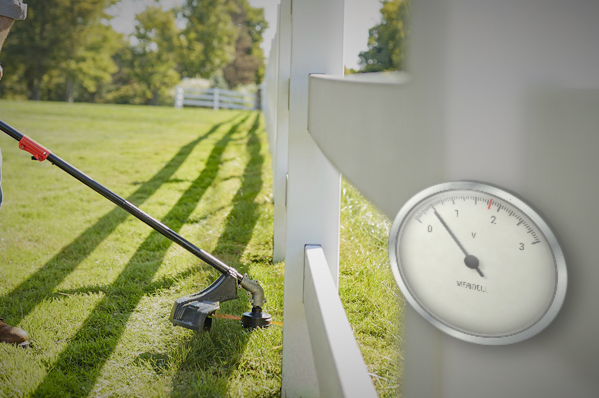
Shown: 0.5 V
